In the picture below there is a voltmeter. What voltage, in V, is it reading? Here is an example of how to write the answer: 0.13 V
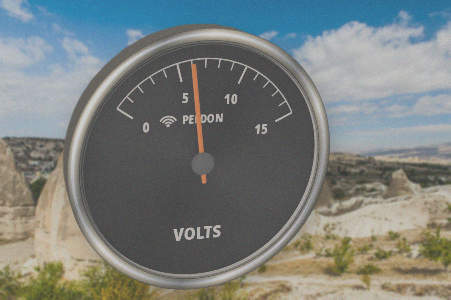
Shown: 6 V
